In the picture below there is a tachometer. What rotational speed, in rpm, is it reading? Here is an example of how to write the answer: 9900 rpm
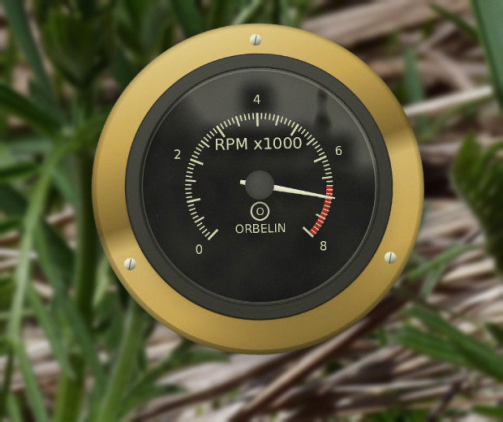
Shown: 7000 rpm
